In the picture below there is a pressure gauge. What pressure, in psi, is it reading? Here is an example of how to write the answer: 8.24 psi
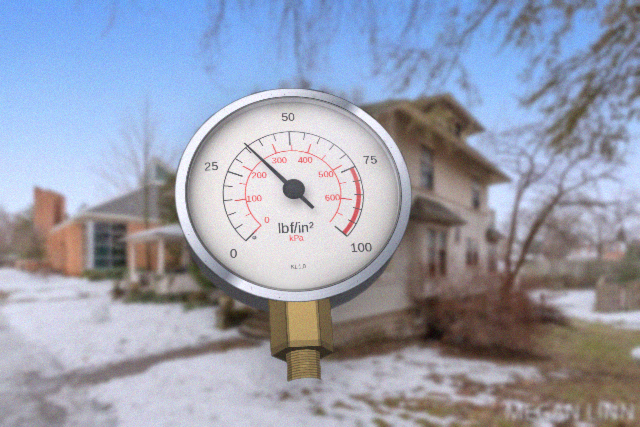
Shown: 35 psi
